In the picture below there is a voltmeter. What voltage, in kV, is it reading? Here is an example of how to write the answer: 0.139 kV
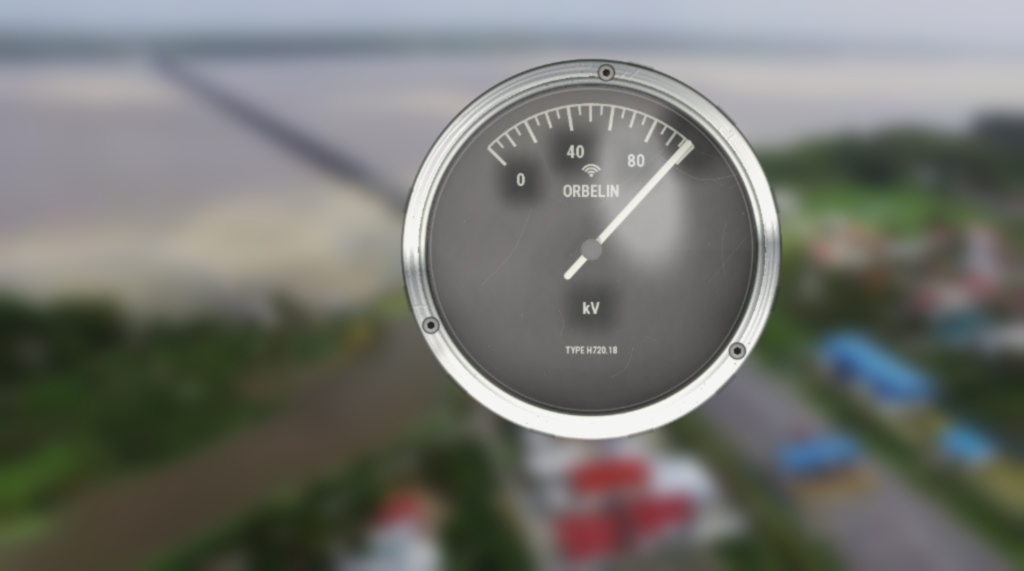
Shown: 97.5 kV
